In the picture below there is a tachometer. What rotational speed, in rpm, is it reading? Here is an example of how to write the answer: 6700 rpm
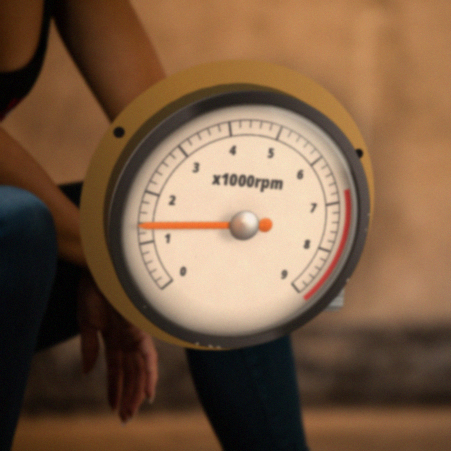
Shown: 1400 rpm
